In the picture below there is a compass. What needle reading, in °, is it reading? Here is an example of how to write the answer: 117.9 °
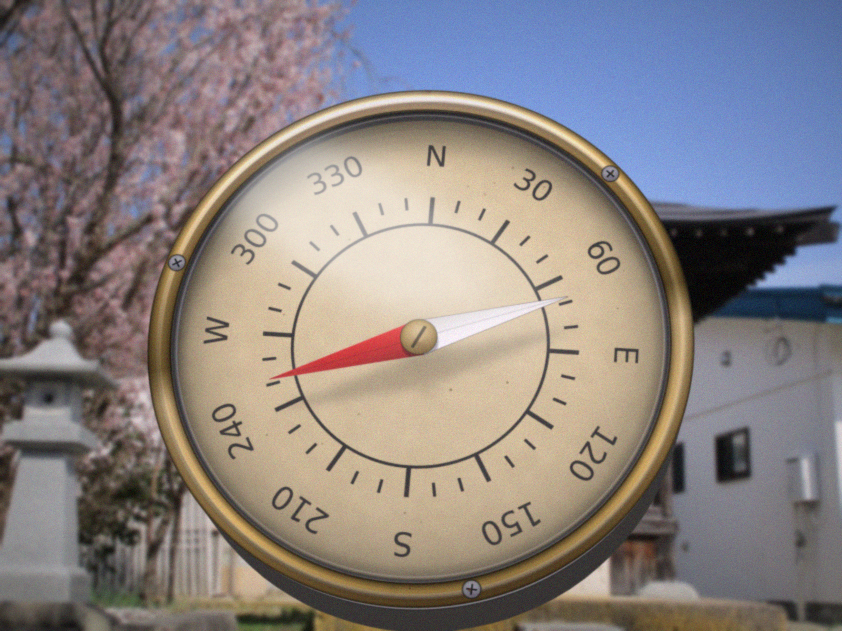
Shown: 250 °
